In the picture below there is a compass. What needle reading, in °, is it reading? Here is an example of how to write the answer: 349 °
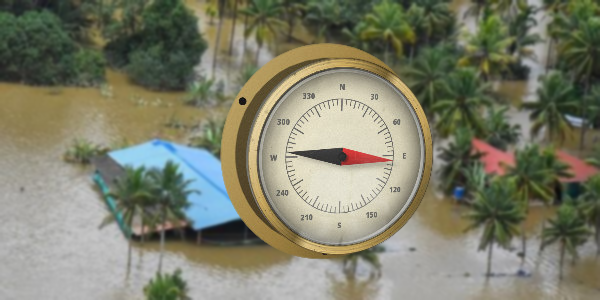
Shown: 95 °
